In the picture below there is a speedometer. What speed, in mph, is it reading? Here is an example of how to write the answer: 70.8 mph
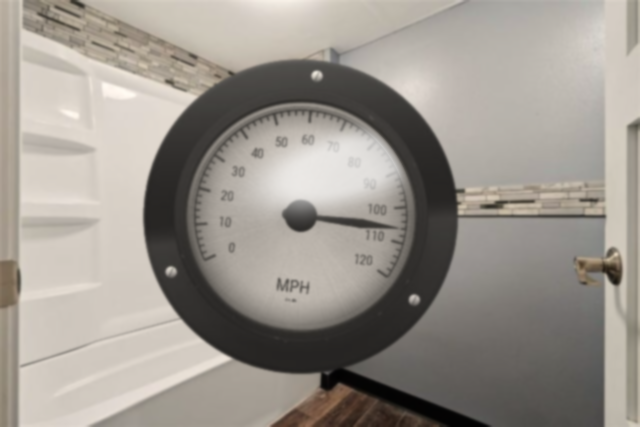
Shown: 106 mph
